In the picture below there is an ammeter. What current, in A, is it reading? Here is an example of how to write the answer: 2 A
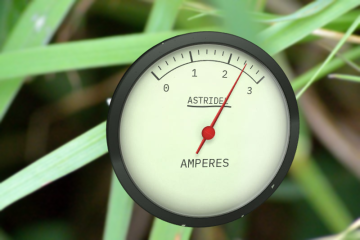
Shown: 2.4 A
